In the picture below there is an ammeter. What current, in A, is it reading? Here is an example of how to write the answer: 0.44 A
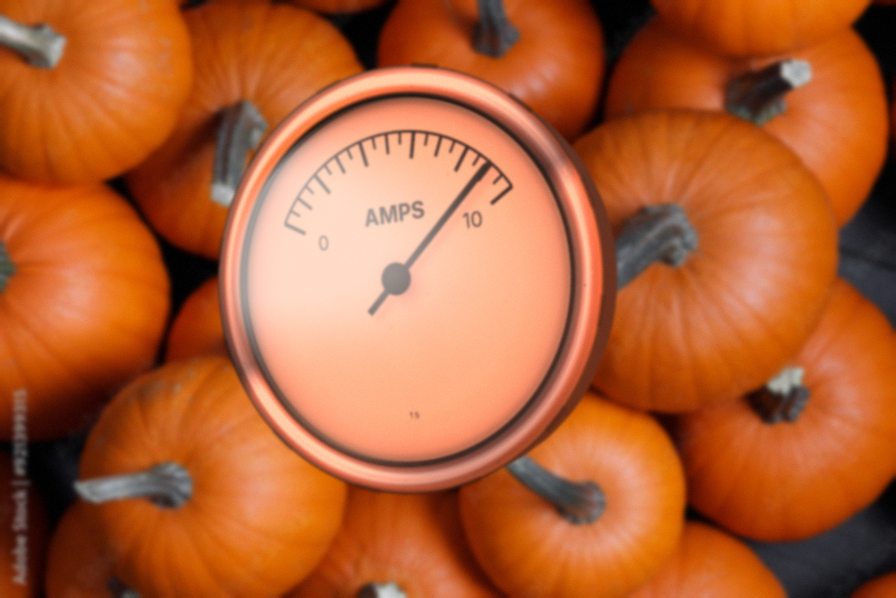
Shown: 9 A
